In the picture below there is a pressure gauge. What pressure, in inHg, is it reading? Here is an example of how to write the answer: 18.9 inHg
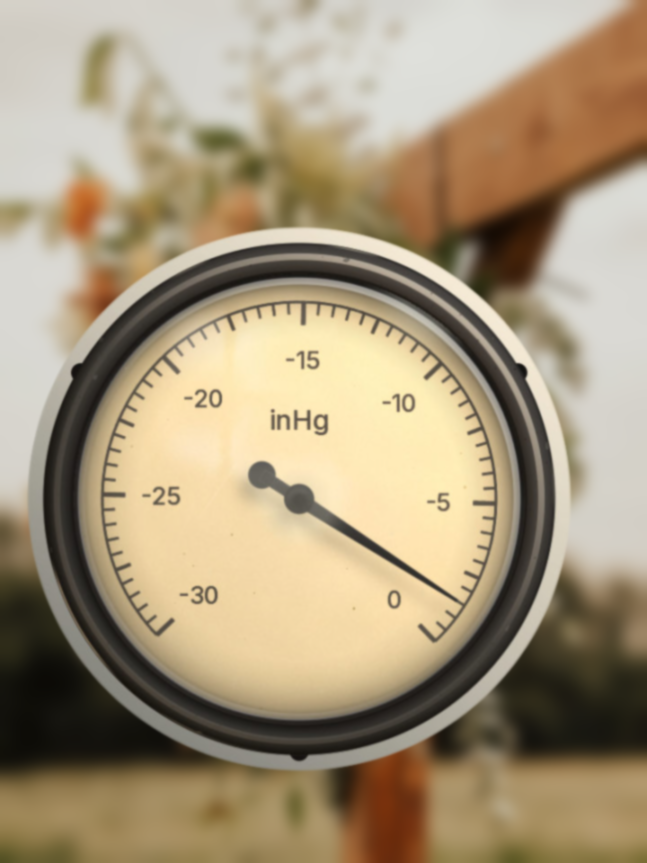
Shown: -1.5 inHg
